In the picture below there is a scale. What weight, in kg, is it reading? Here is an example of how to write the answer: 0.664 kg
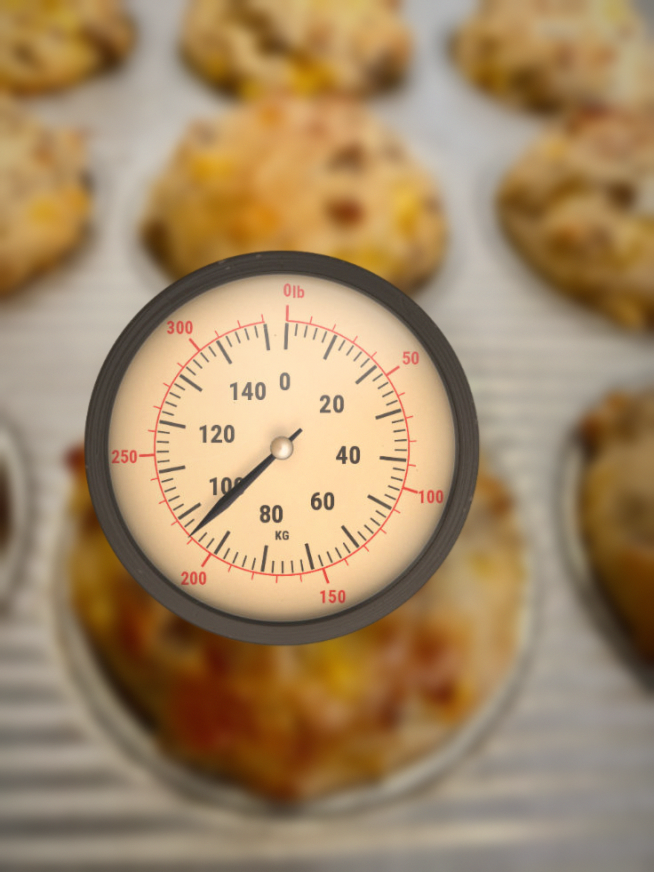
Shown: 96 kg
